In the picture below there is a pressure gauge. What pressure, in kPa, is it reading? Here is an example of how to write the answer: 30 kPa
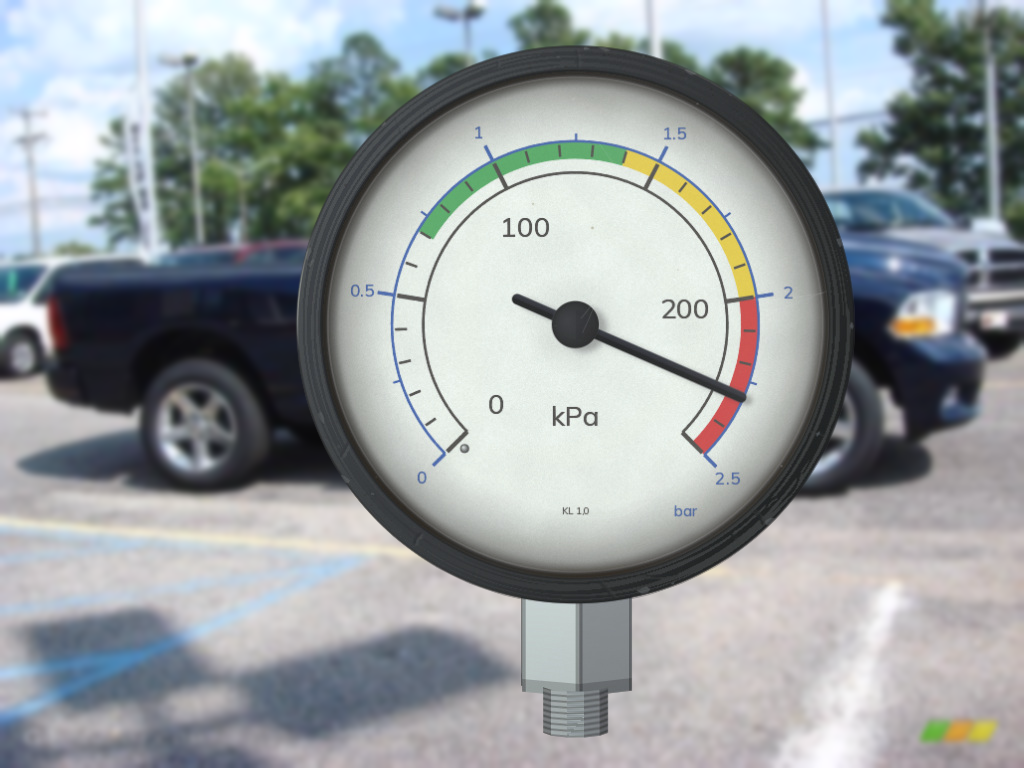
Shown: 230 kPa
